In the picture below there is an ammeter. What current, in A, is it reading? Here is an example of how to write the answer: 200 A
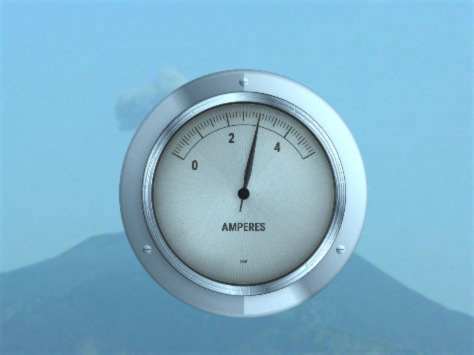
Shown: 3 A
